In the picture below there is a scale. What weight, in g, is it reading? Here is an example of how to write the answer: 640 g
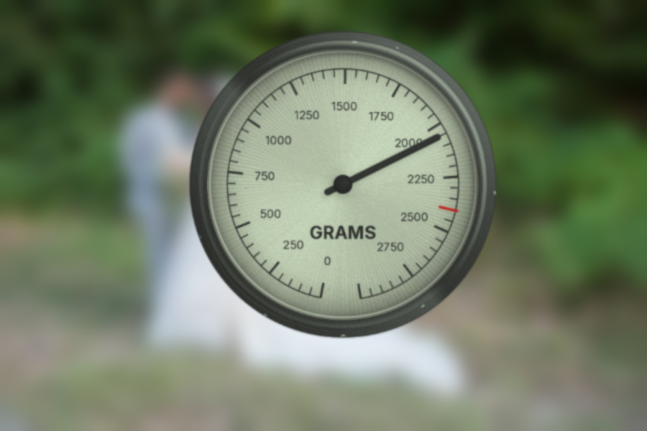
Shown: 2050 g
